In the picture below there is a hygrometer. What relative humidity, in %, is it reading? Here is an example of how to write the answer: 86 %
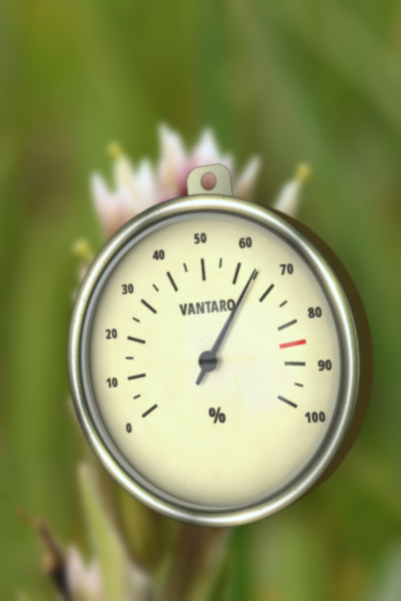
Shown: 65 %
